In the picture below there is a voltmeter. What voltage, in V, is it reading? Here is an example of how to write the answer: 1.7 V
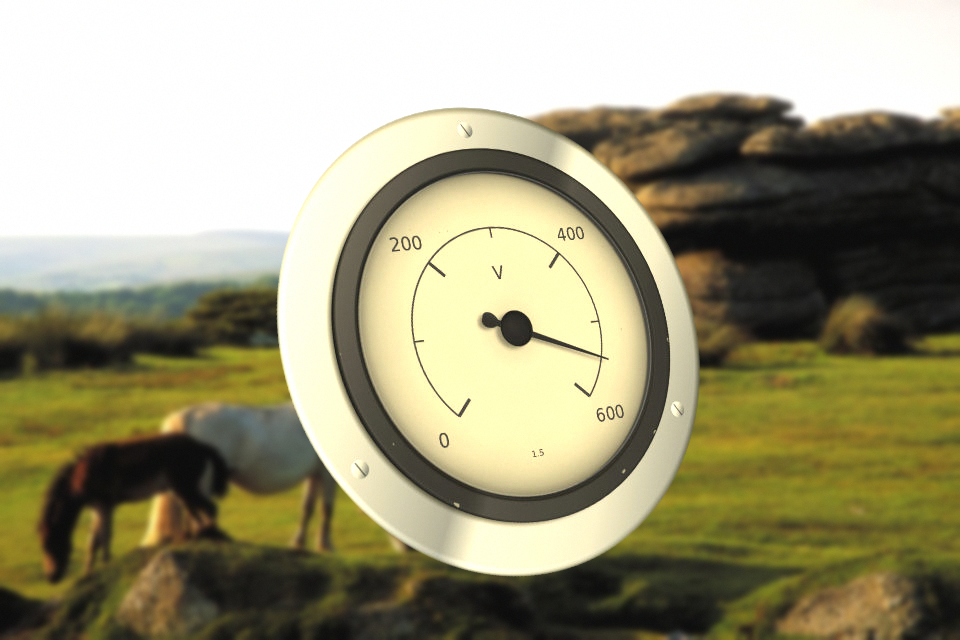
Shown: 550 V
